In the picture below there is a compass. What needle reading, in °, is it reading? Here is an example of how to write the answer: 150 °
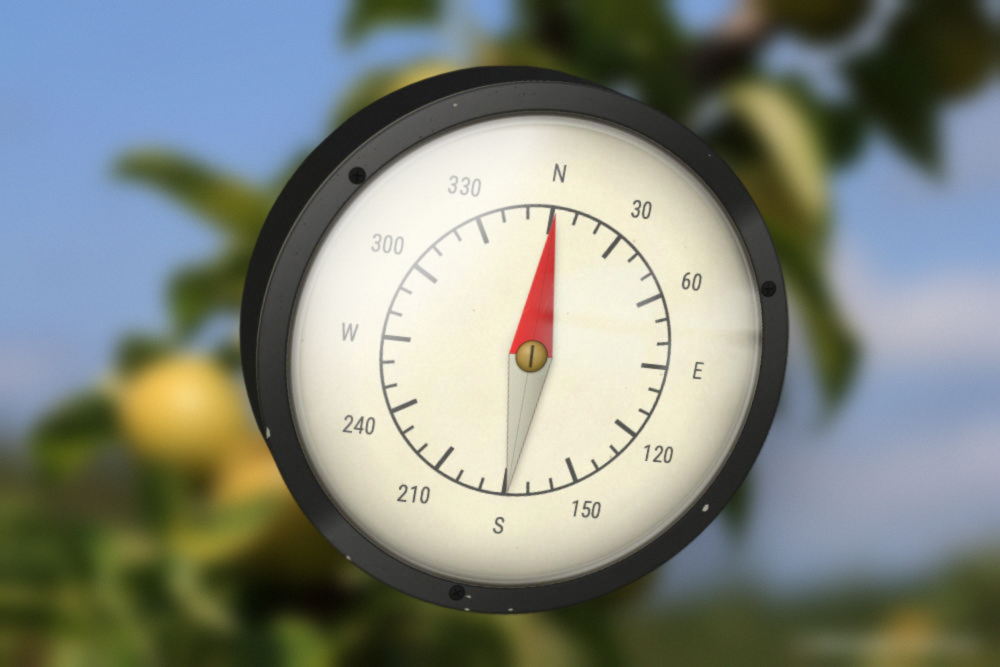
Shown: 0 °
